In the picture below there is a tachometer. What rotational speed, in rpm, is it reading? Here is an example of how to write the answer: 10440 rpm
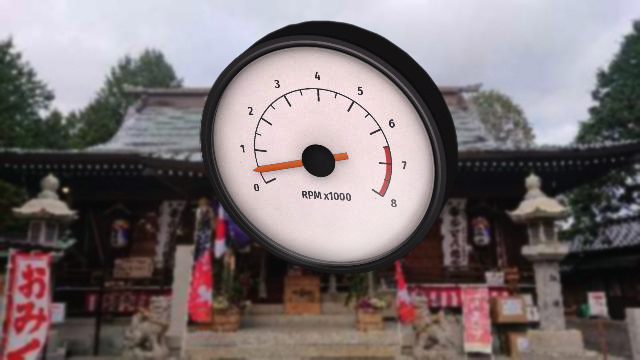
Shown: 500 rpm
